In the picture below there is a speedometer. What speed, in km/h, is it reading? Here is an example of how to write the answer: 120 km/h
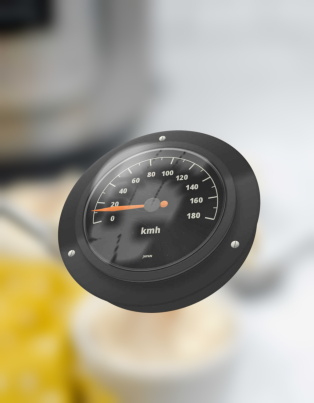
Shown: 10 km/h
